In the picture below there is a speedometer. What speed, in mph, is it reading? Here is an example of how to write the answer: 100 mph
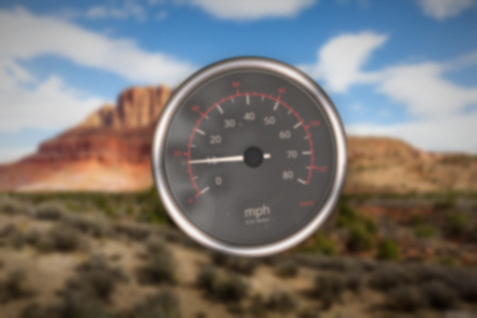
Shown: 10 mph
